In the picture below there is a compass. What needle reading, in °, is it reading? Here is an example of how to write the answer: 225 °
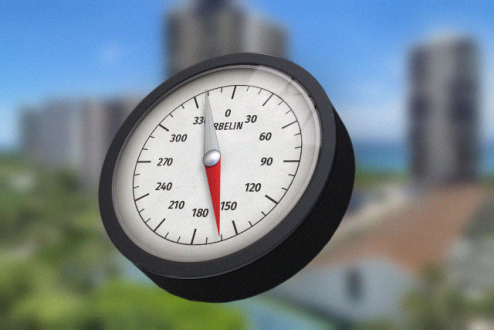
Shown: 160 °
